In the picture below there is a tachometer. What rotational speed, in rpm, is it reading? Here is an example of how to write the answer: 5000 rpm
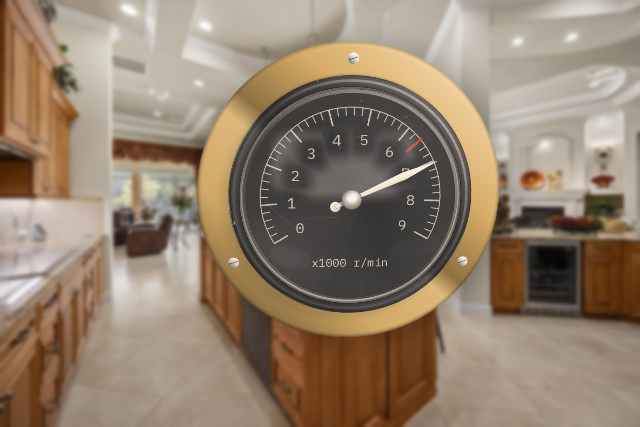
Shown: 7000 rpm
